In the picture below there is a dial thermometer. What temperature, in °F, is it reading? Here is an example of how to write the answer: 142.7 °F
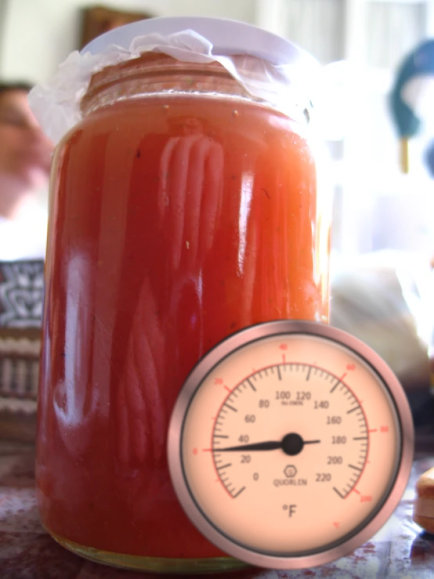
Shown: 32 °F
